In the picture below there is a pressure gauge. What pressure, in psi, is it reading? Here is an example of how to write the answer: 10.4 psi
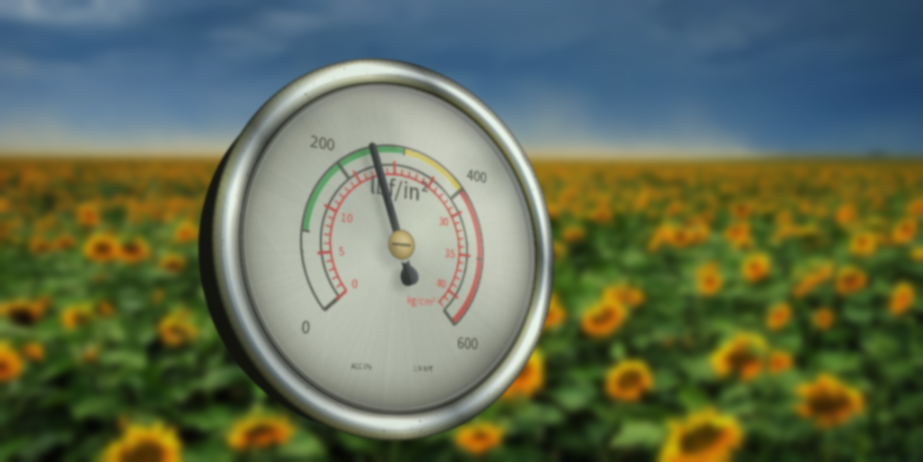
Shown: 250 psi
